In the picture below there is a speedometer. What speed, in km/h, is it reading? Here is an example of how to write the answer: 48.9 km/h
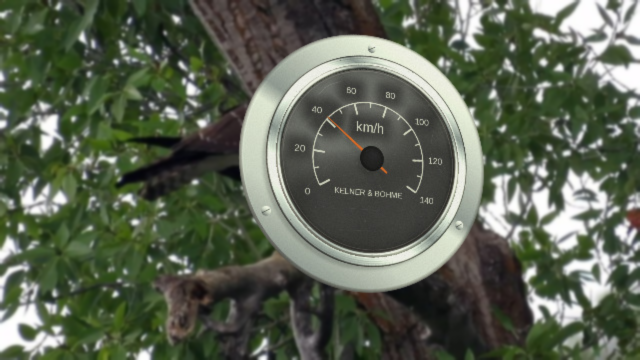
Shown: 40 km/h
